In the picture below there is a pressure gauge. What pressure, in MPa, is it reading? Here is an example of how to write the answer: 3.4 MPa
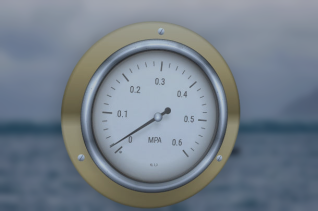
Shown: 0.02 MPa
